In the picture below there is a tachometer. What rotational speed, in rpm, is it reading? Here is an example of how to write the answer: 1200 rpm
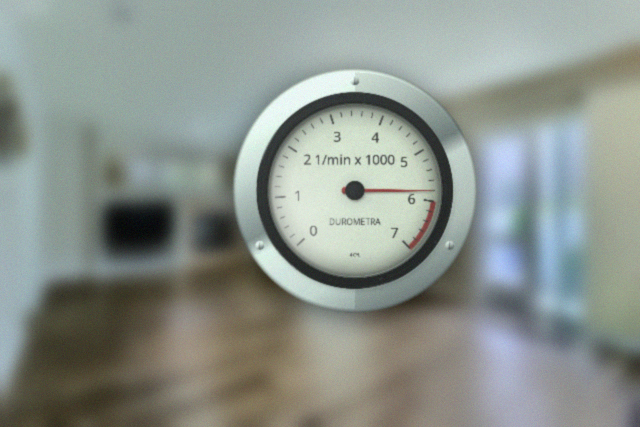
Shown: 5800 rpm
